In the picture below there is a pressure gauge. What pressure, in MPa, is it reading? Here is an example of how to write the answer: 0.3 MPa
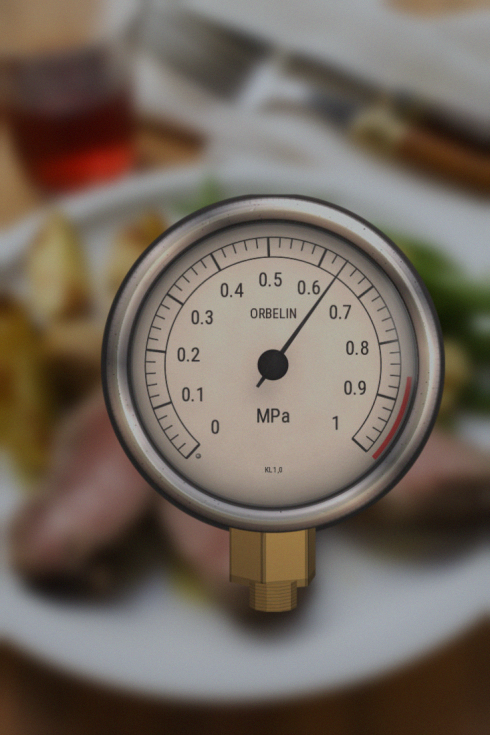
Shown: 0.64 MPa
